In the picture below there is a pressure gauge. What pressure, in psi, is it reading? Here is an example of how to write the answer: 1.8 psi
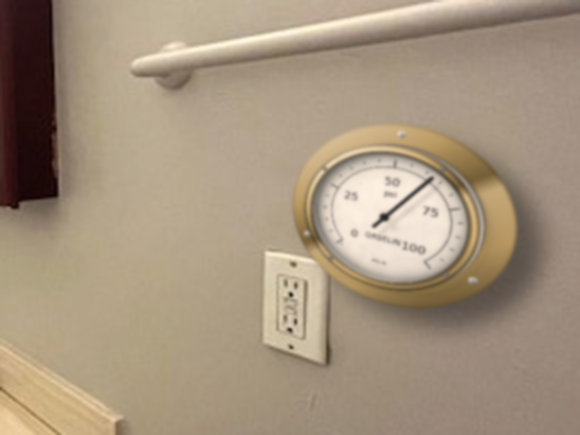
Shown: 62.5 psi
